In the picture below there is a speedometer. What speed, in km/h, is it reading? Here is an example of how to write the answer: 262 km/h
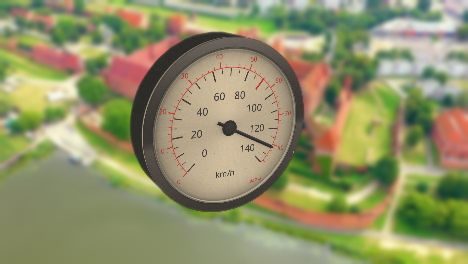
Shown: 130 km/h
